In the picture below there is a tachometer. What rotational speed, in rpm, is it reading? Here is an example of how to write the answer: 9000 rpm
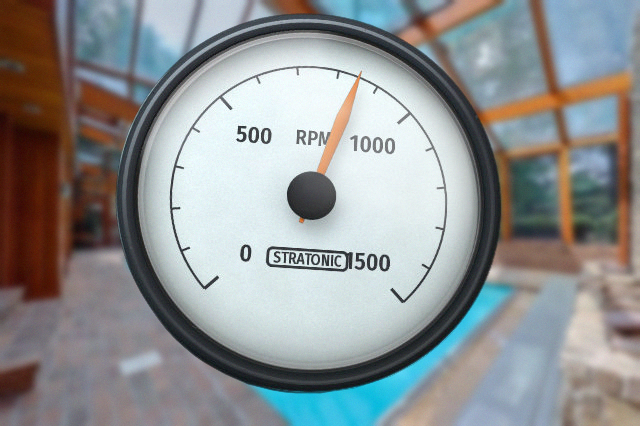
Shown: 850 rpm
